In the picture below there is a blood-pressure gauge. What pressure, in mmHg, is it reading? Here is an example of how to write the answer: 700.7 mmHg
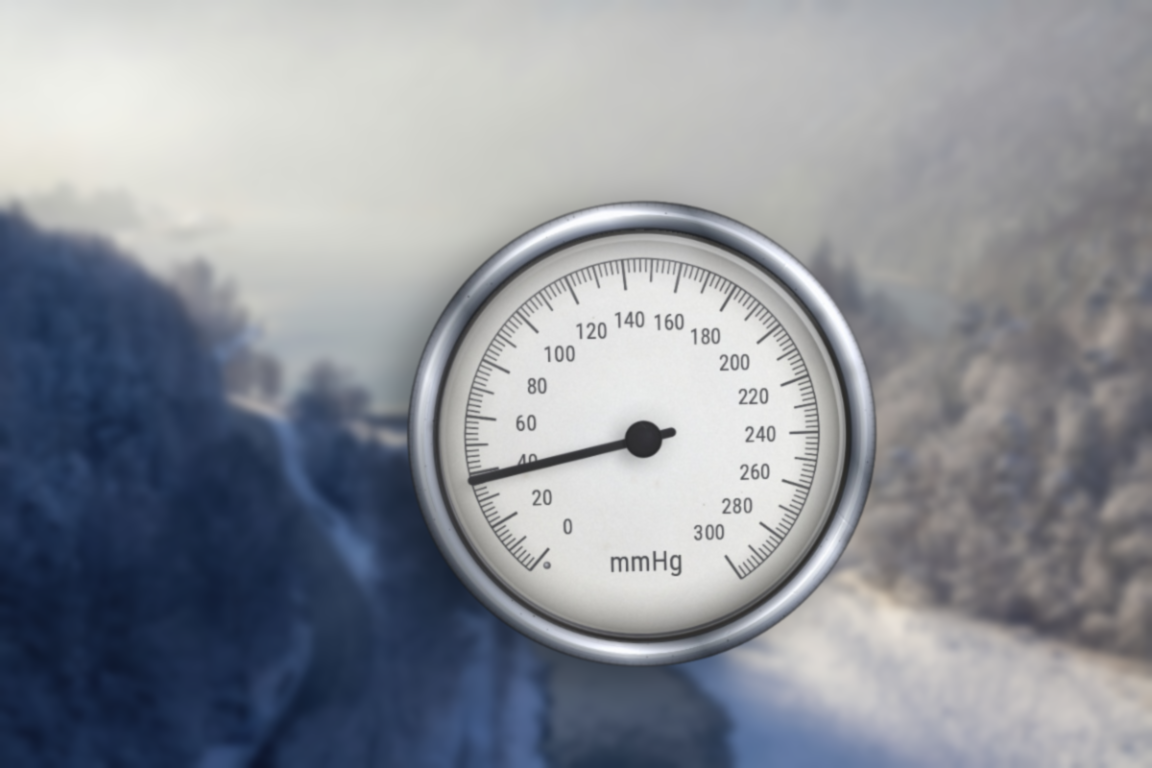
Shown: 38 mmHg
